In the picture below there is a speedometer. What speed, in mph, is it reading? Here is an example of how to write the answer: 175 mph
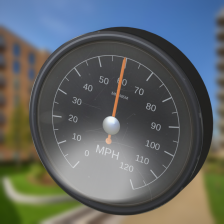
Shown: 60 mph
